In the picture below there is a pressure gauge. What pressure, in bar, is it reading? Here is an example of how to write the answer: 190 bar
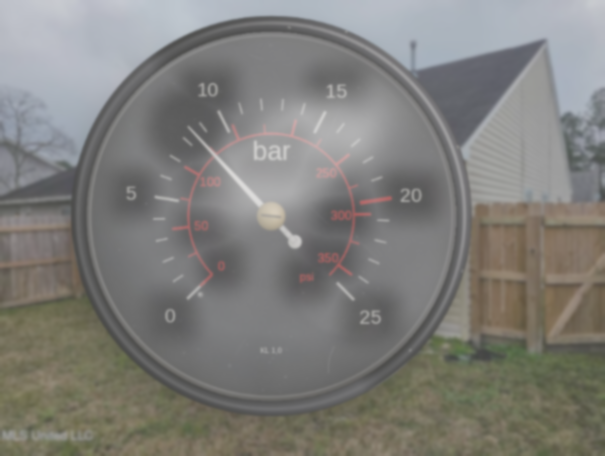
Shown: 8.5 bar
